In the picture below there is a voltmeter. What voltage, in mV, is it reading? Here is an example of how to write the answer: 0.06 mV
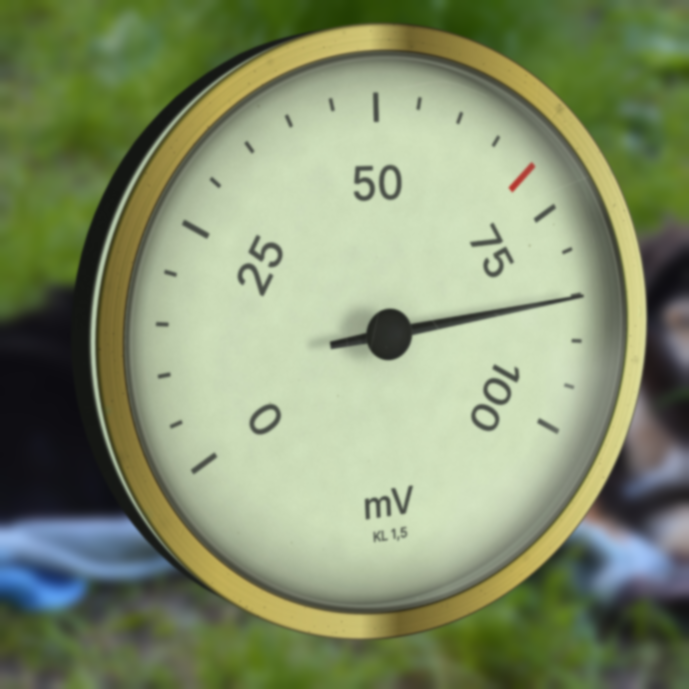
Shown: 85 mV
